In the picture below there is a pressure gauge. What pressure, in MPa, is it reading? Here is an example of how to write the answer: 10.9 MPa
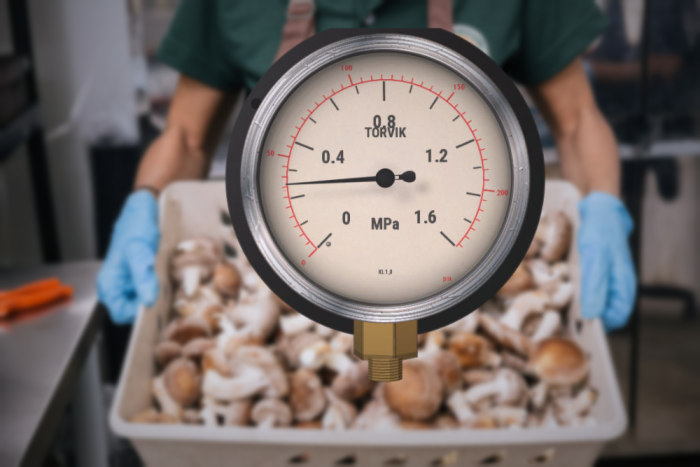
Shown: 0.25 MPa
